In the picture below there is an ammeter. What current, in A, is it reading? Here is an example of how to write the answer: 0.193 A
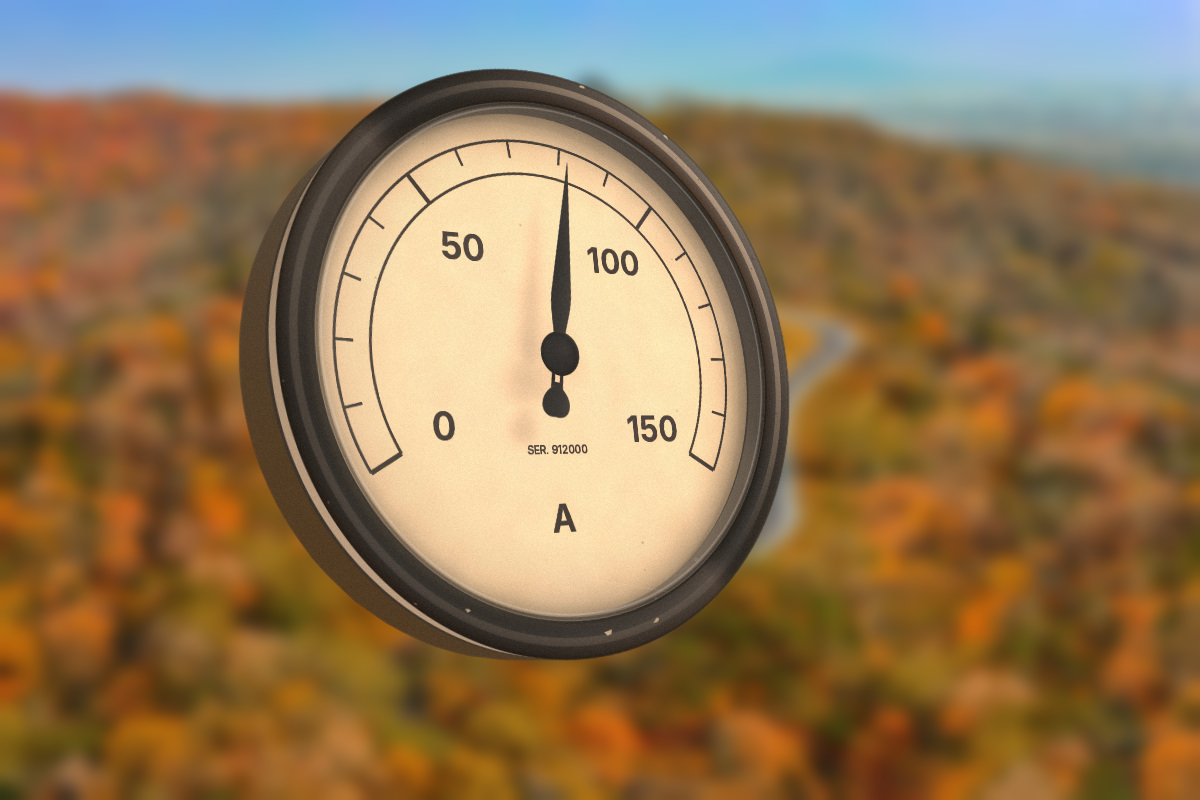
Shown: 80 A
